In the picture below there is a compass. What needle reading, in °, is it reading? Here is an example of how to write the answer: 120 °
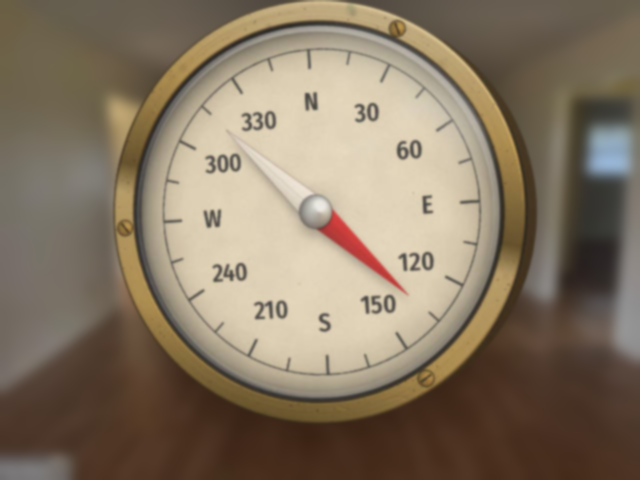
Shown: 135 °
